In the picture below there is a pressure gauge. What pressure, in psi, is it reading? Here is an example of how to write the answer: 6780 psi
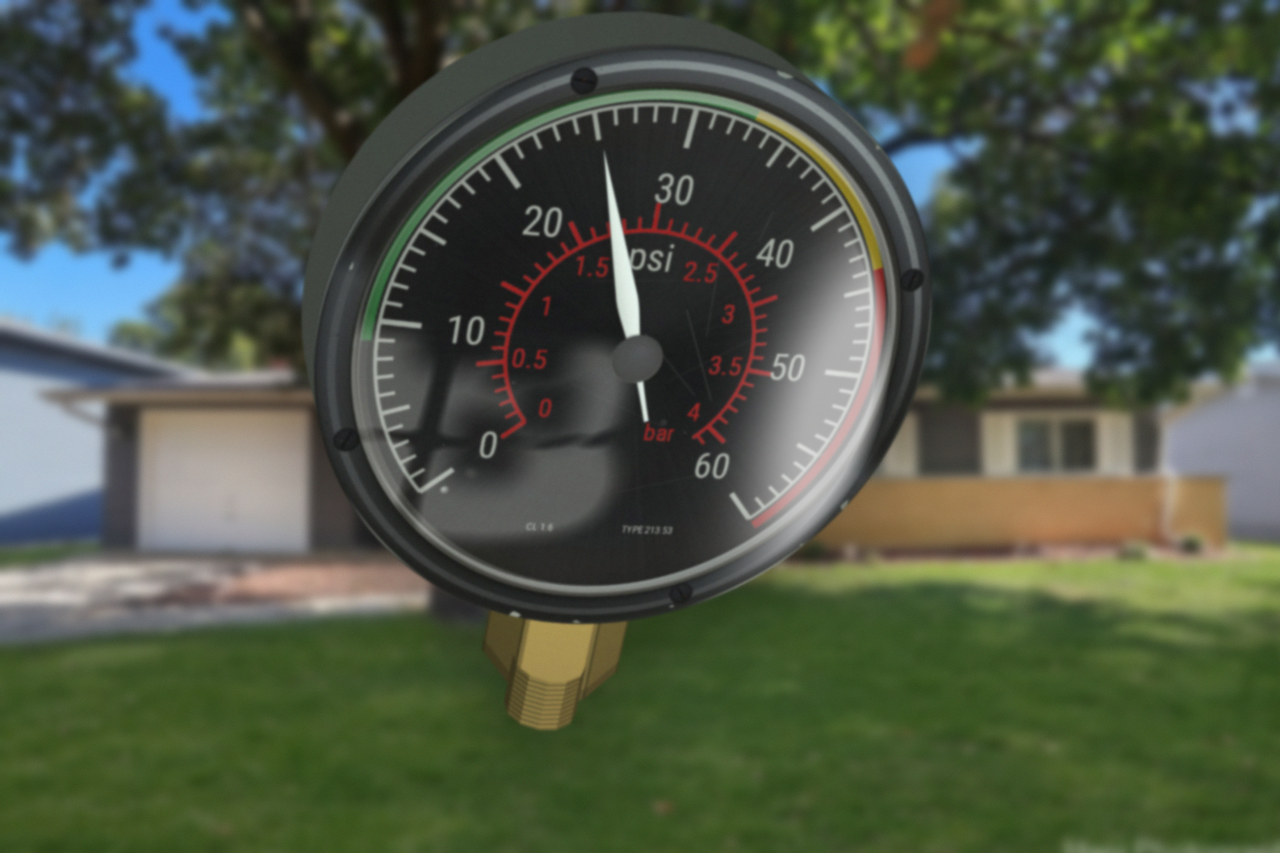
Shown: 25 psi
